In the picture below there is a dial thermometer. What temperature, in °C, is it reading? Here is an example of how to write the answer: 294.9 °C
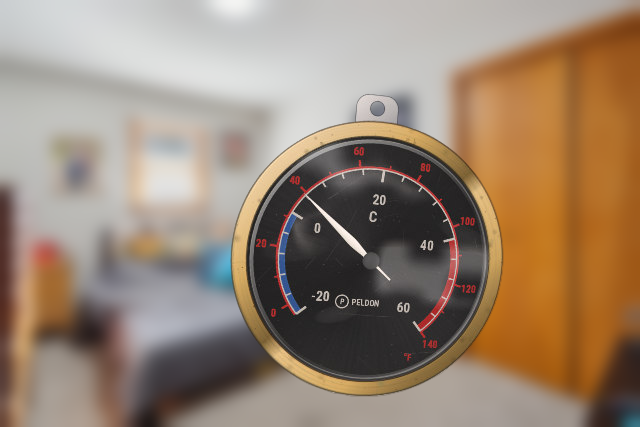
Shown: 4 °C
